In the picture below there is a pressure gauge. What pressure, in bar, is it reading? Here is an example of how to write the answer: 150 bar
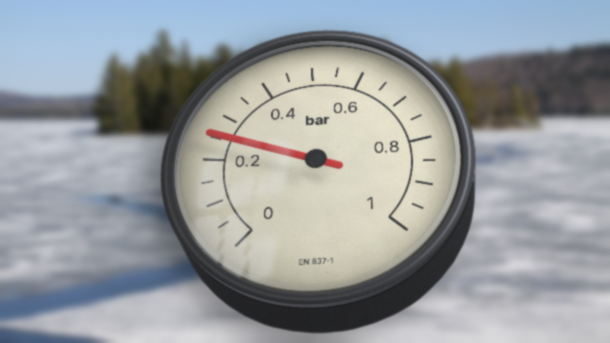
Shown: 0.25 bar
